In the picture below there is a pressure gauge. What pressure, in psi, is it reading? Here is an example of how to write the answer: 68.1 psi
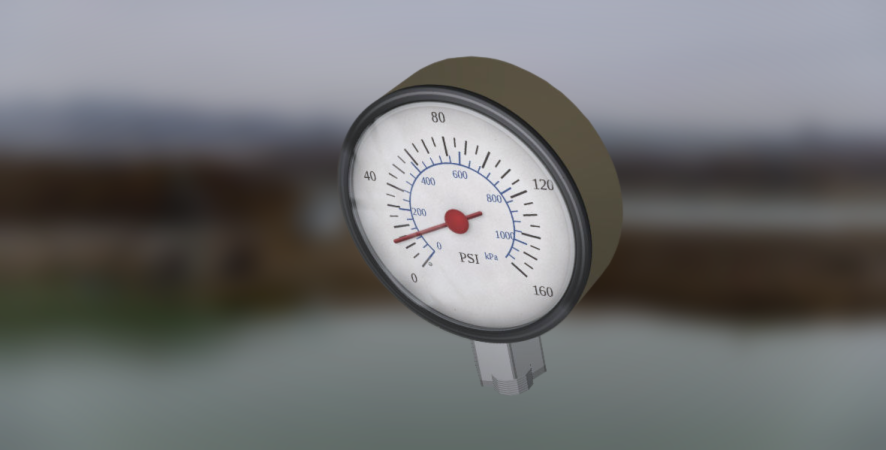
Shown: 15 psi
